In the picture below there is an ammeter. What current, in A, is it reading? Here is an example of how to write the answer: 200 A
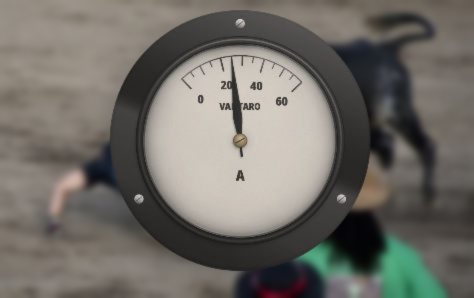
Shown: 25 A
